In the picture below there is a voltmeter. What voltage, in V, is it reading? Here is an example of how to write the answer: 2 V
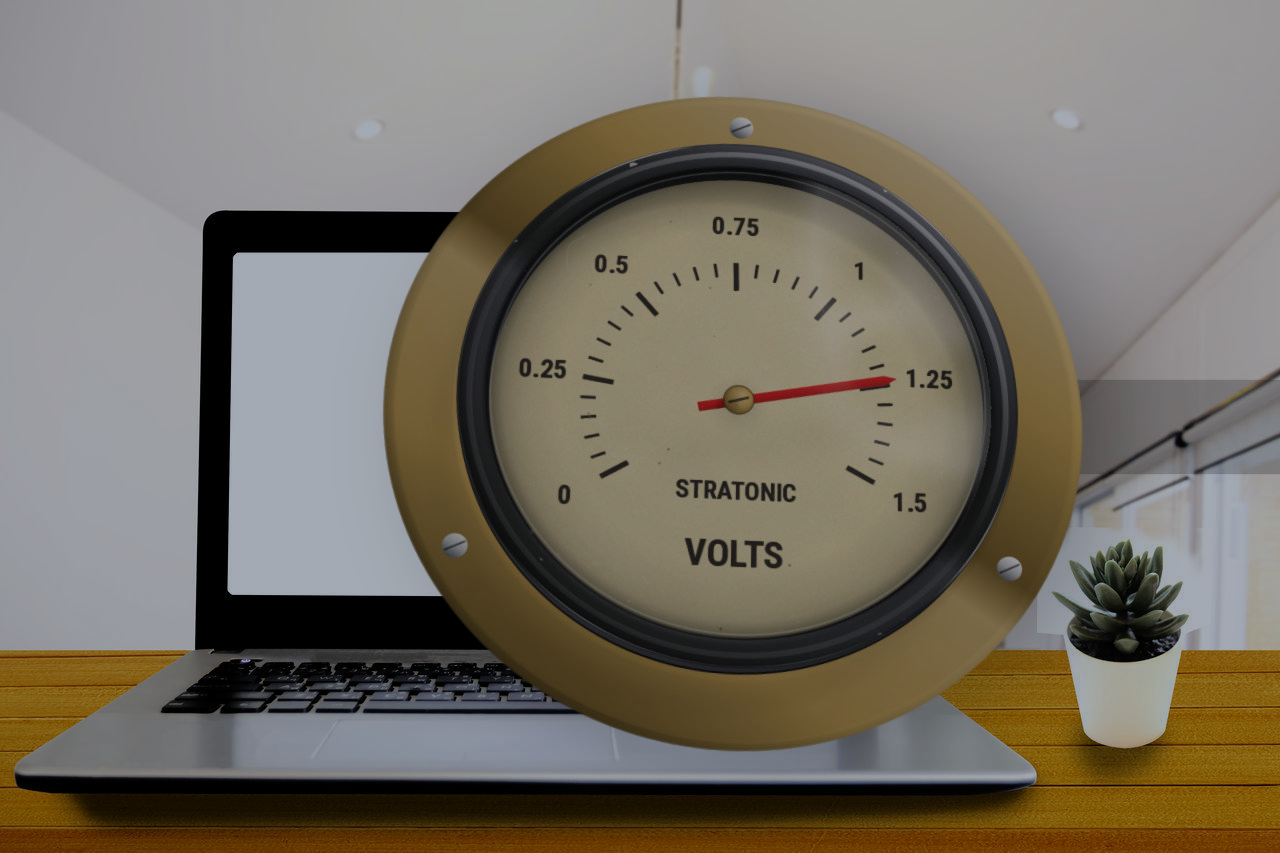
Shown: 1.25 V
